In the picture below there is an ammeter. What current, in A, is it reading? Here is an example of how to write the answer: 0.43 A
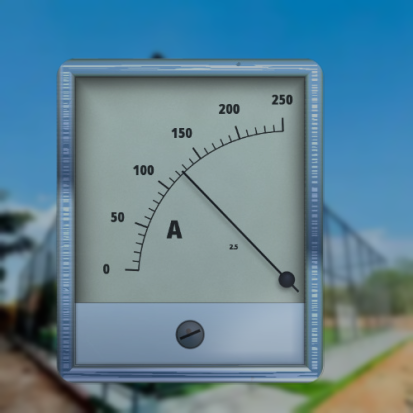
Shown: 125 A
